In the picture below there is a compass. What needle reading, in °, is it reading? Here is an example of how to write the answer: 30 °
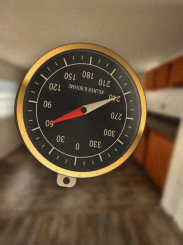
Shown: 60 °
